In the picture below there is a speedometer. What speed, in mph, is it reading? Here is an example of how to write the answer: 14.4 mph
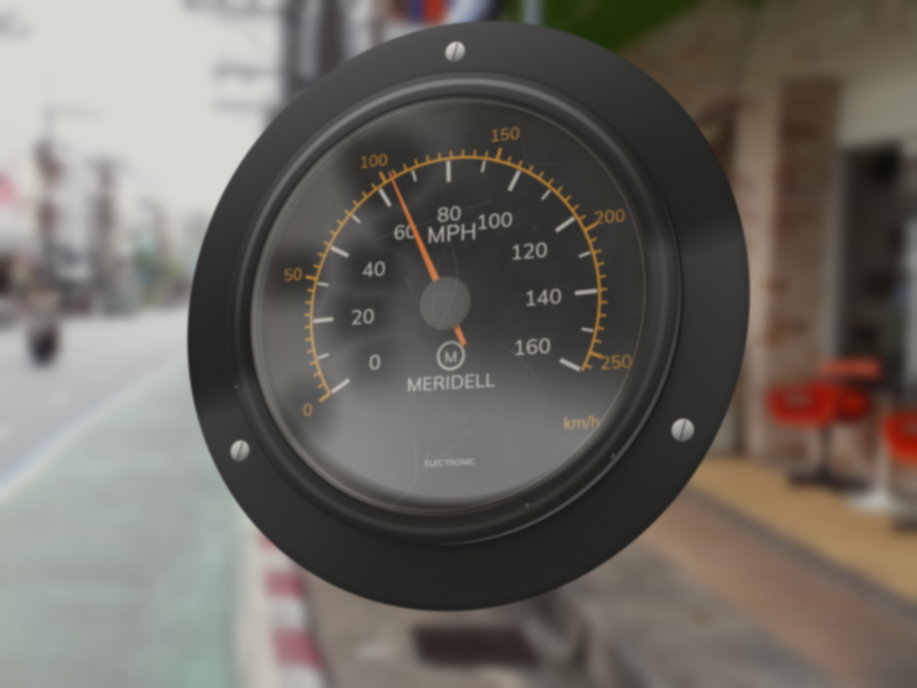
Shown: 65 mph
